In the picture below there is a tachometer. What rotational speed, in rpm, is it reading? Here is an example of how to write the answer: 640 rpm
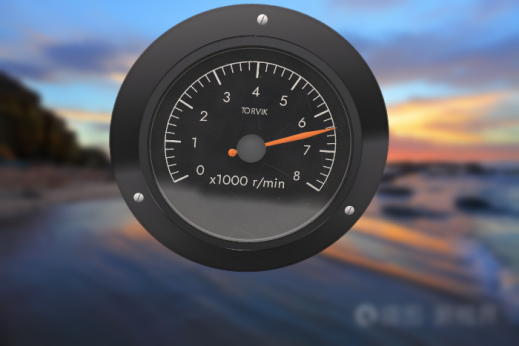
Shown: 6400 rpm
